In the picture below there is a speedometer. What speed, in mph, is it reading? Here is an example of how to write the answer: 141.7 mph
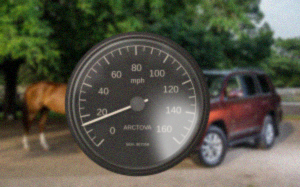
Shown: 15 mph
